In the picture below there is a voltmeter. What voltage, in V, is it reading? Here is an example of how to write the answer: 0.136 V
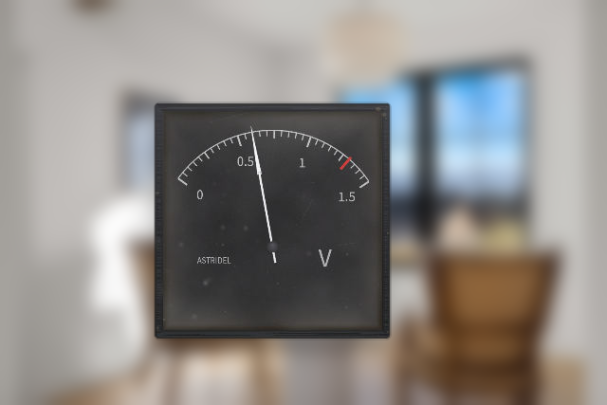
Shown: 0.6 V
